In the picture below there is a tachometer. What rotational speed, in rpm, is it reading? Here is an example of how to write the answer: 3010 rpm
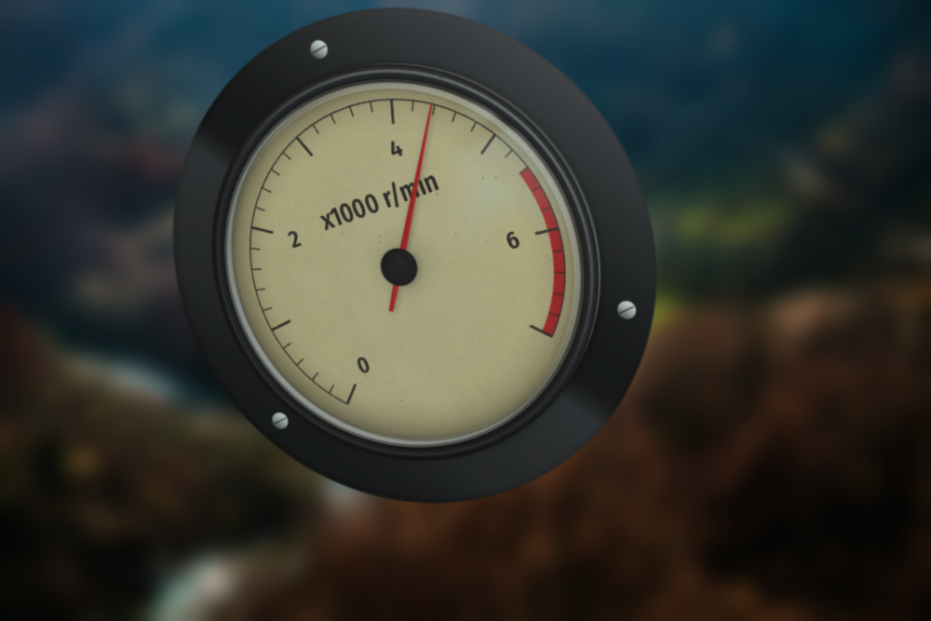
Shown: 4400 rpm
